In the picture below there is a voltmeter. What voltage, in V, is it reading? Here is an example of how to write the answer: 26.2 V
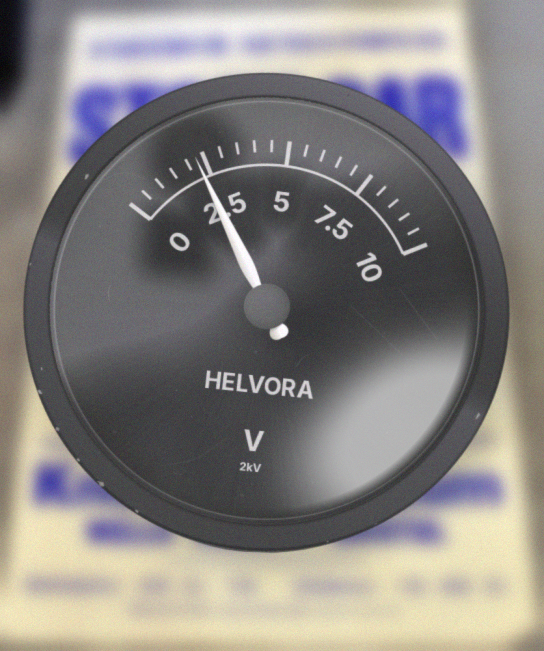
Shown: 2.25 V
